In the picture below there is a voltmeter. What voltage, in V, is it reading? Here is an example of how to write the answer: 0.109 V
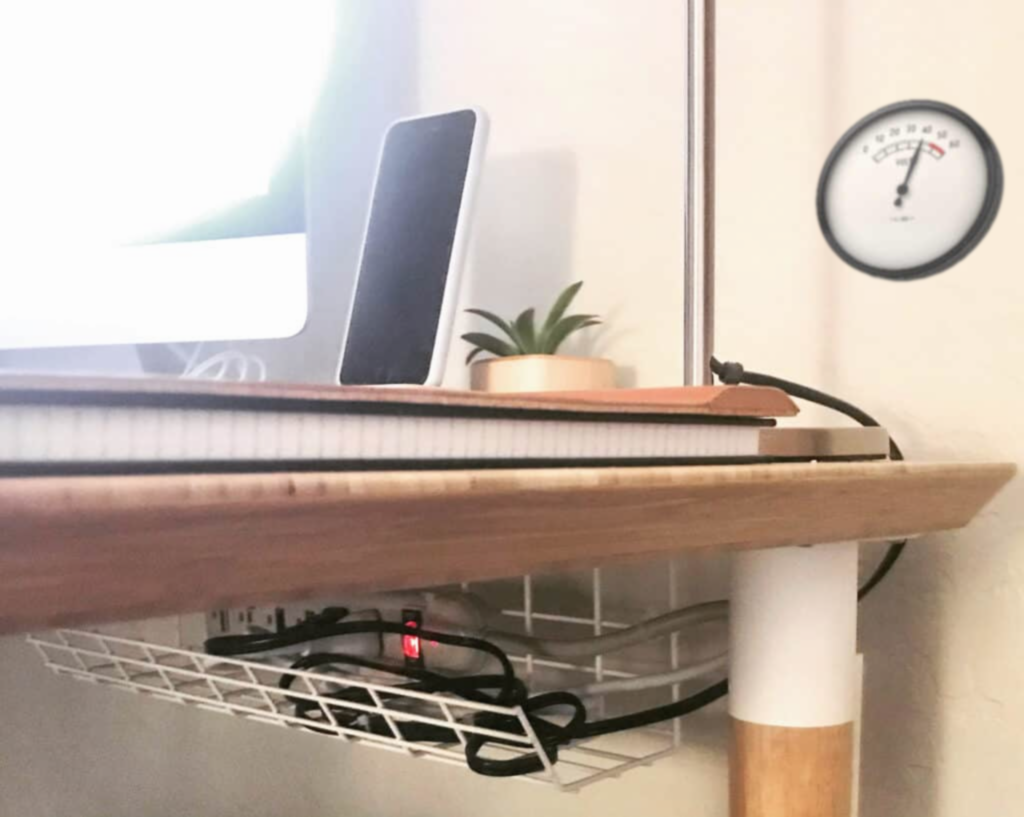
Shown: 40 V
